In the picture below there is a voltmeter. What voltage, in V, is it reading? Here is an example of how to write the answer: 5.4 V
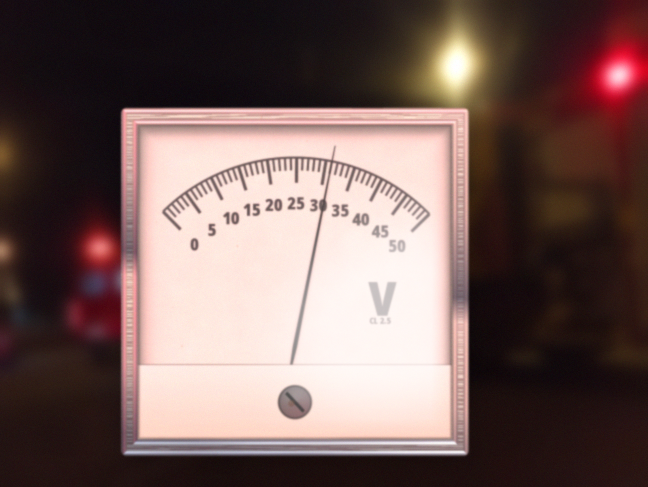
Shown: 31 V
